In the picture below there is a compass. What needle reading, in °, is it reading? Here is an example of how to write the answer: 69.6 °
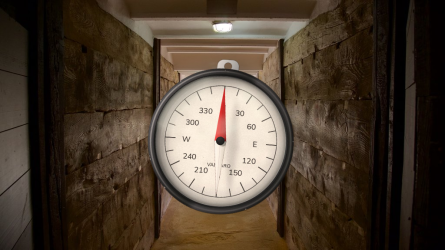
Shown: 0 °
